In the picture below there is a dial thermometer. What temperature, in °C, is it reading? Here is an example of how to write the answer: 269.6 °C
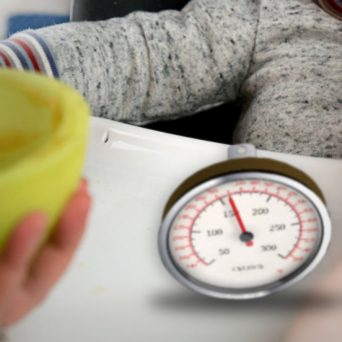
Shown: 160 °C
